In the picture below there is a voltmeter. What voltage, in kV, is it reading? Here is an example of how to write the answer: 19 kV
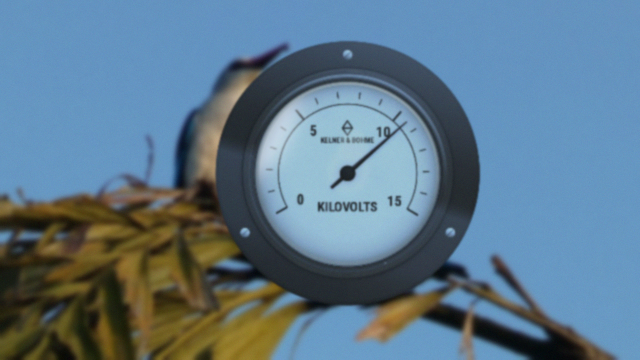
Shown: 10.5 kV
